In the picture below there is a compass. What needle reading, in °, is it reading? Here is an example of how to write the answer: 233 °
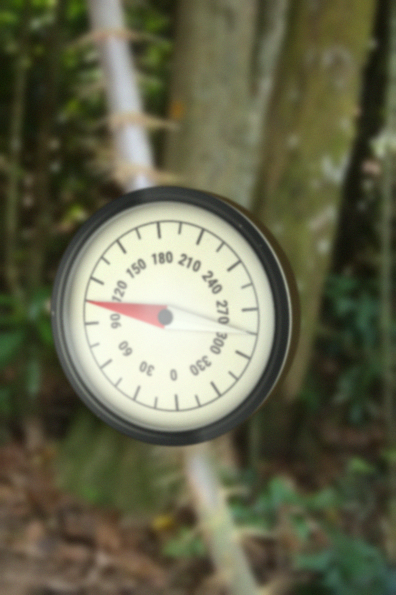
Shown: 105 °
